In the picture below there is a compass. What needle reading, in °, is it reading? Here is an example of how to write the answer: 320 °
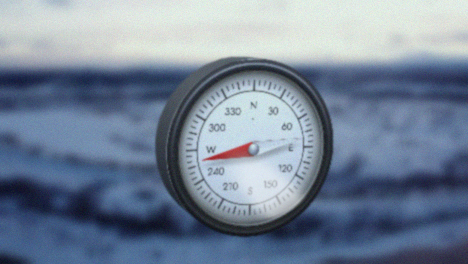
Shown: 260 °
